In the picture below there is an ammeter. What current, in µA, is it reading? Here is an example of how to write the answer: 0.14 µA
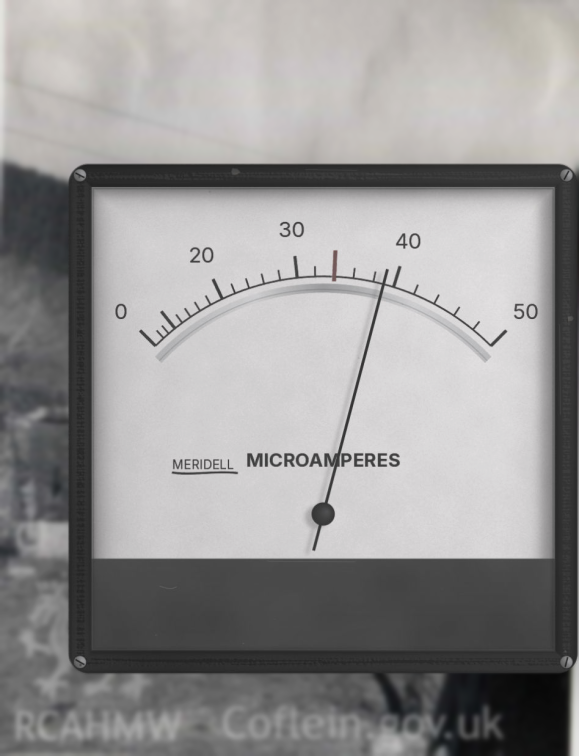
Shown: 39 µA
